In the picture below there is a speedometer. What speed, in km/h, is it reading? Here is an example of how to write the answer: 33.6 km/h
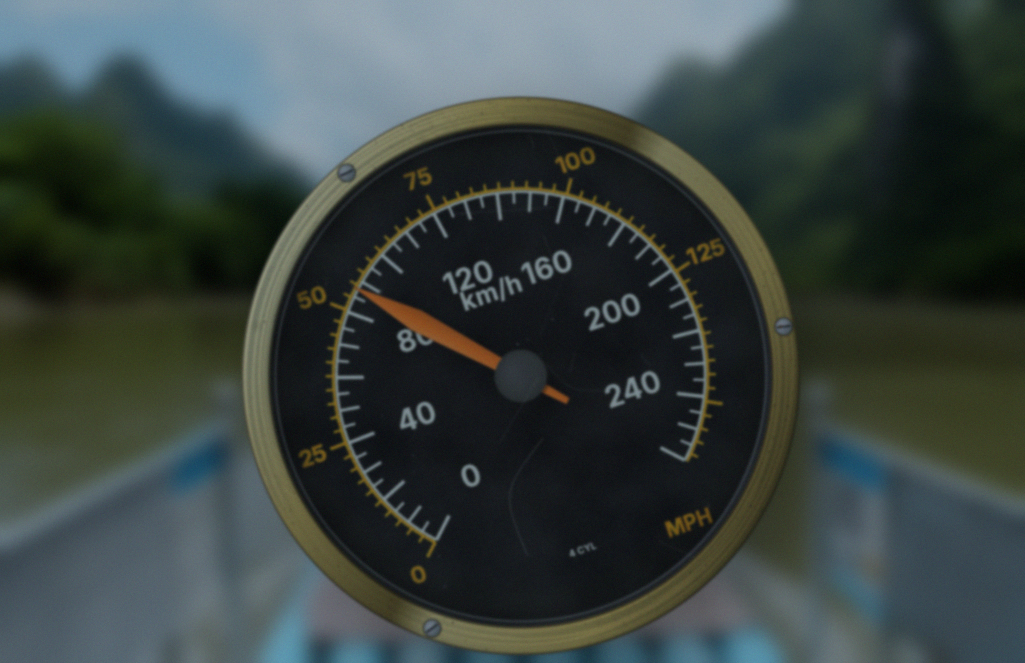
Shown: 87.5 km/h
